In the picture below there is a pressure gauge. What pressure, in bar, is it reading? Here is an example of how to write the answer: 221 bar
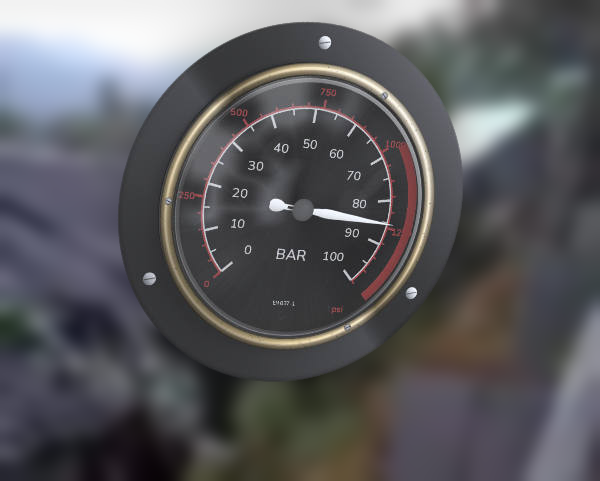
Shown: 85 bar
